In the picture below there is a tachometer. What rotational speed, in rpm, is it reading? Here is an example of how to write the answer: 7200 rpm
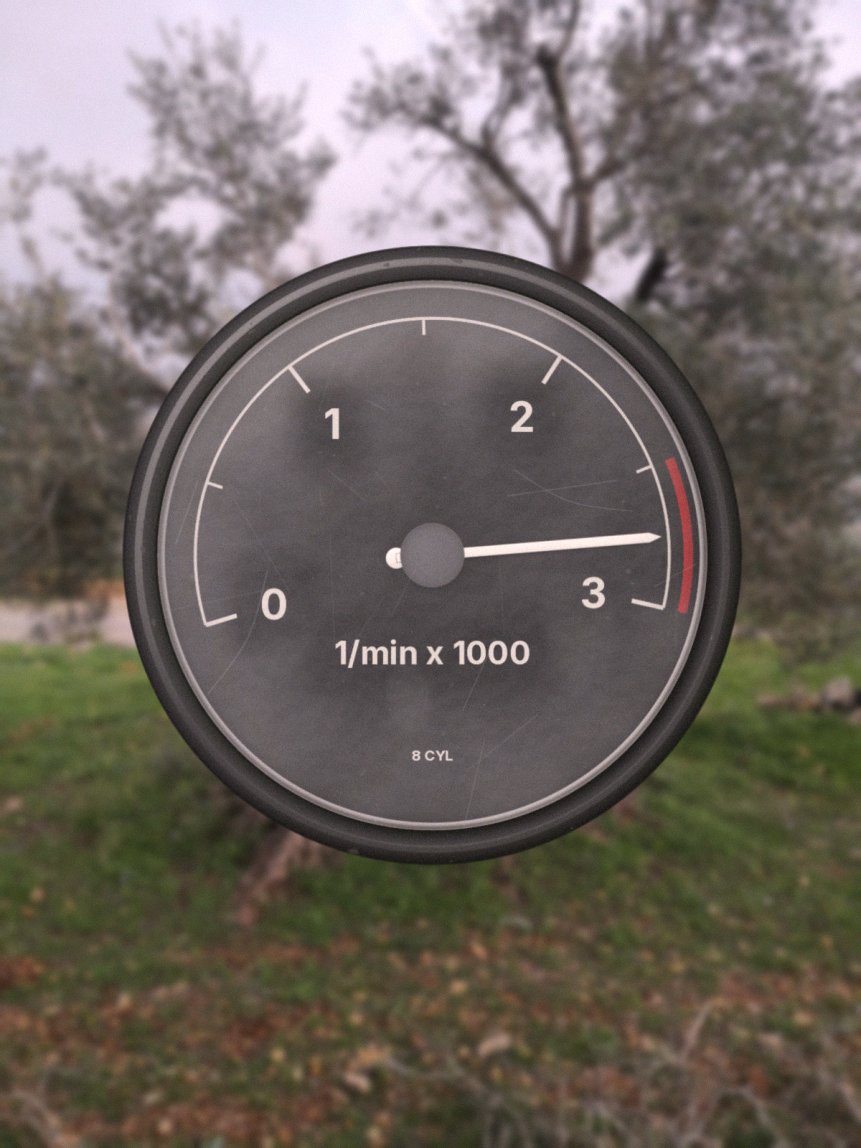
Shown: 2750 rpm
